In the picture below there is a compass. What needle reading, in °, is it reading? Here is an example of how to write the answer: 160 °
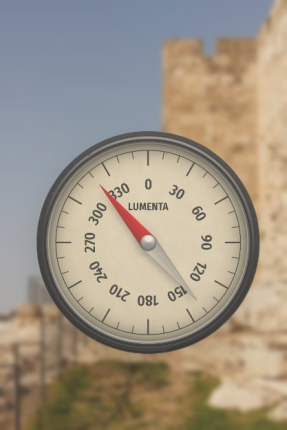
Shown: 320 °
